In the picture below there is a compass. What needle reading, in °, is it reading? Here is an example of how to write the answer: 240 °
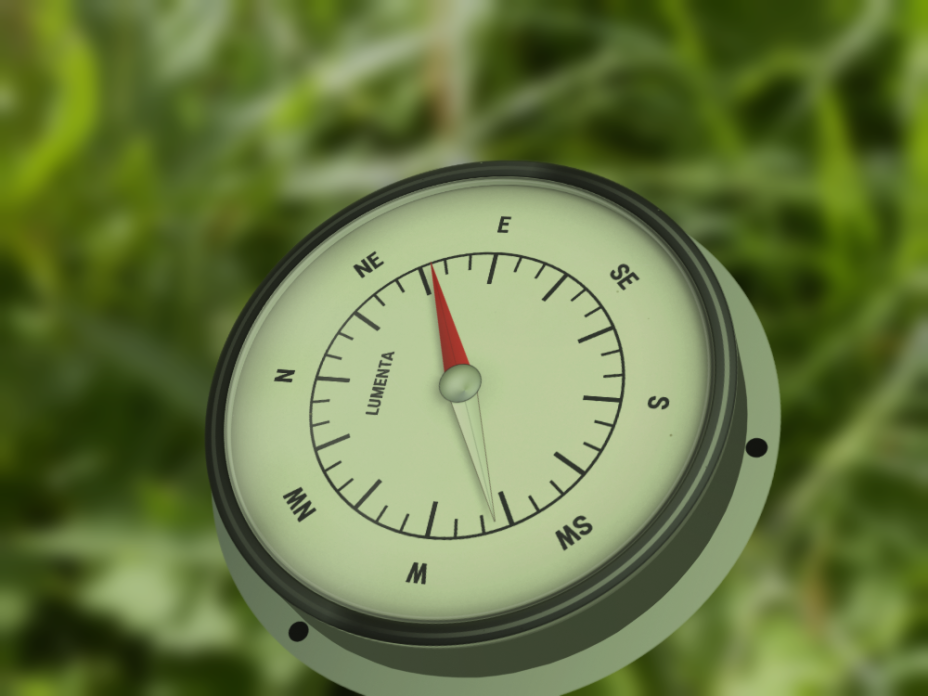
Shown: 65 °
